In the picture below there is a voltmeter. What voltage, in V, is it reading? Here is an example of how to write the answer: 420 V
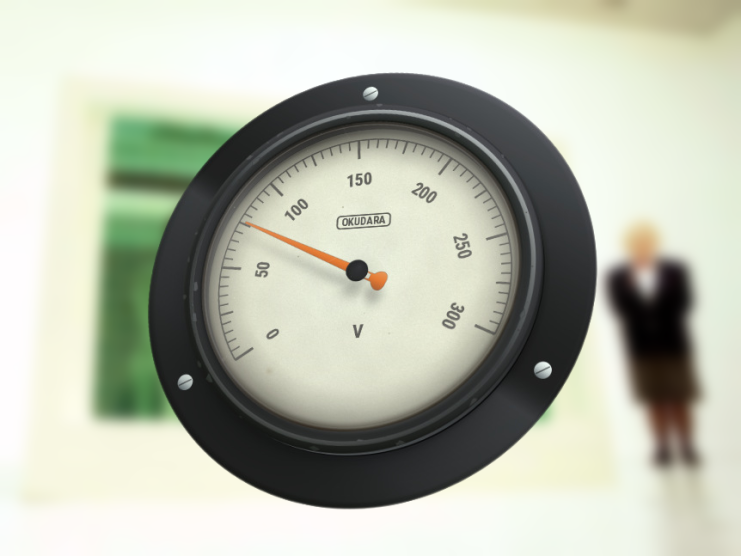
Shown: 75 V
